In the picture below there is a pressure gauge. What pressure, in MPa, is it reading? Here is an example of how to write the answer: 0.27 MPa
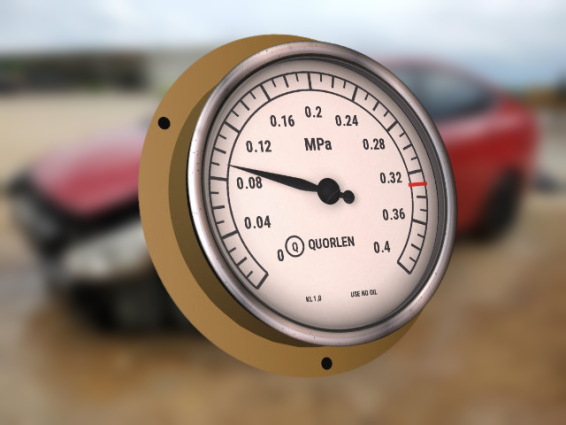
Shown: 0.09 MPa
